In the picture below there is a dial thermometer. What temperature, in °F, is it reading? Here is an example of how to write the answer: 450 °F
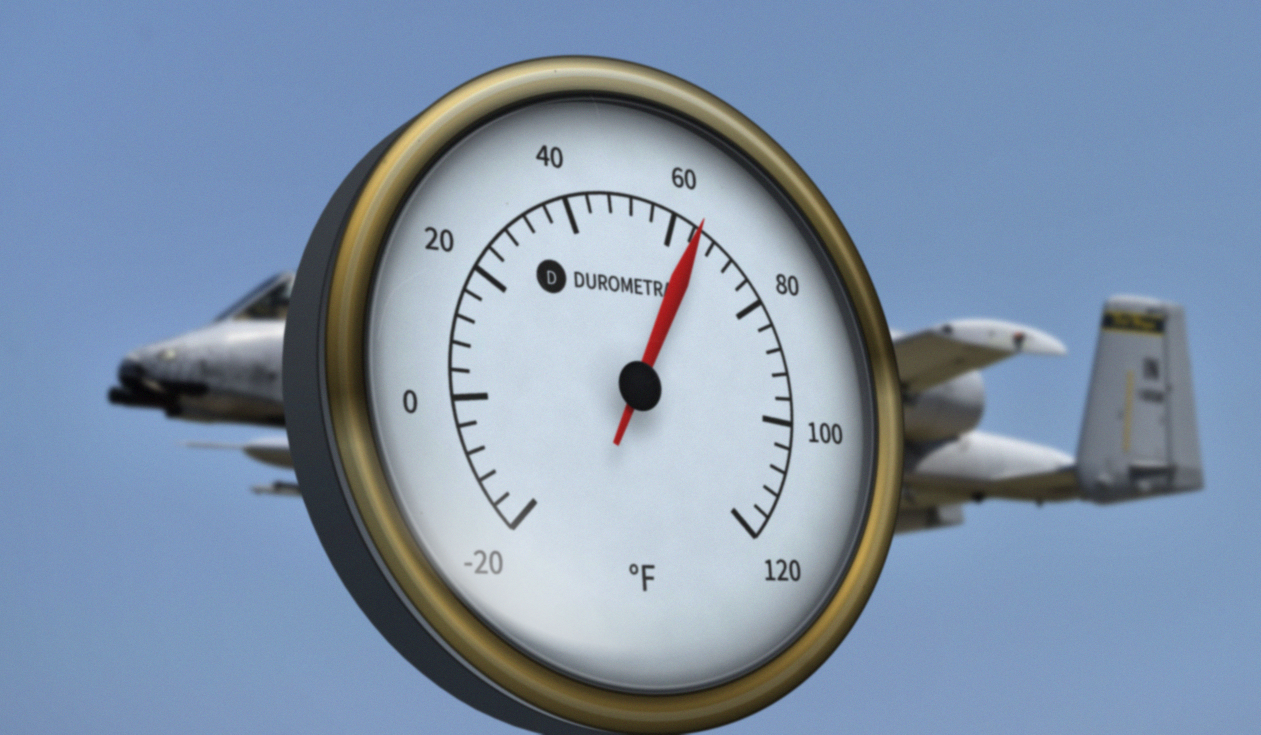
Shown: 64 °F
